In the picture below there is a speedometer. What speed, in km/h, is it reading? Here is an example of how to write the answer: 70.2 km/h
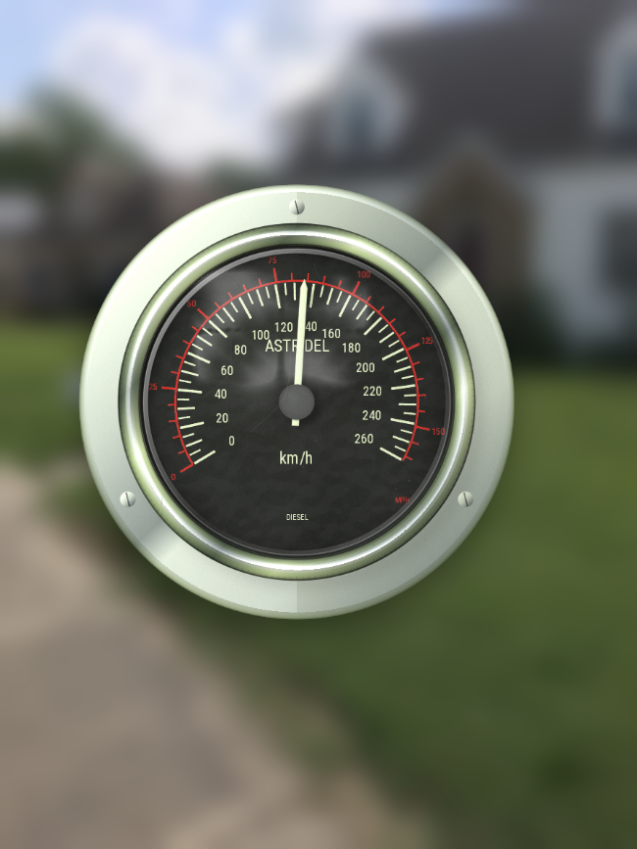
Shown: 135 km/h
